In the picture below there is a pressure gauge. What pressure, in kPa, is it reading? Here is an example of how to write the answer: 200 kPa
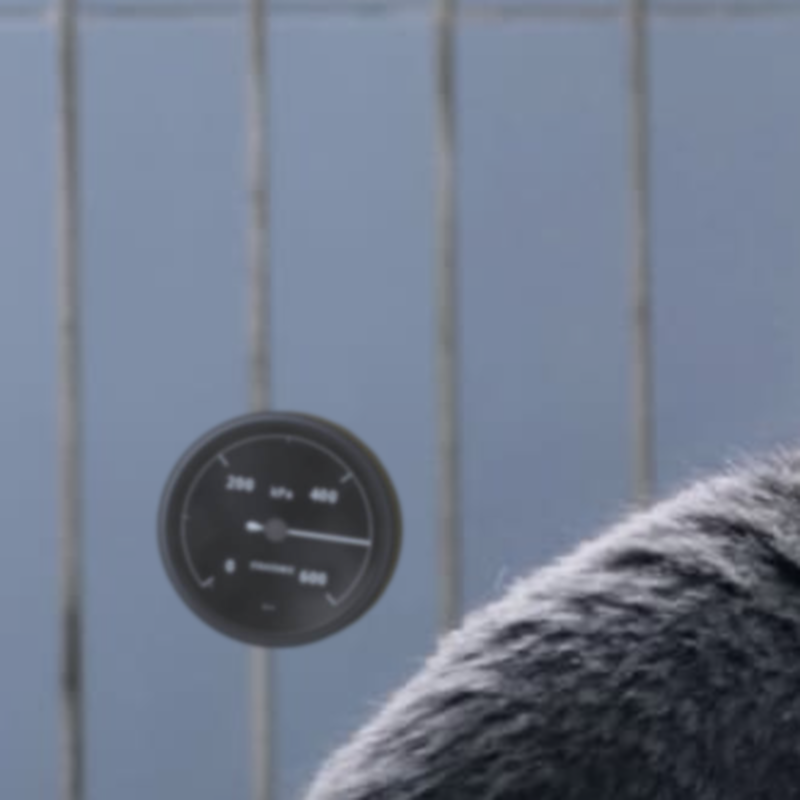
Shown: 500 kPa
